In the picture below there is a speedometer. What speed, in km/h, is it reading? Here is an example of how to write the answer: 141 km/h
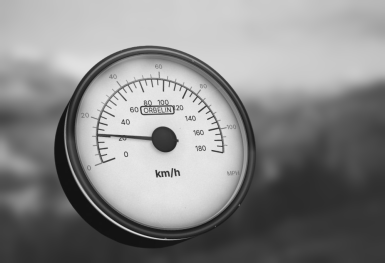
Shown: 20 km/h
